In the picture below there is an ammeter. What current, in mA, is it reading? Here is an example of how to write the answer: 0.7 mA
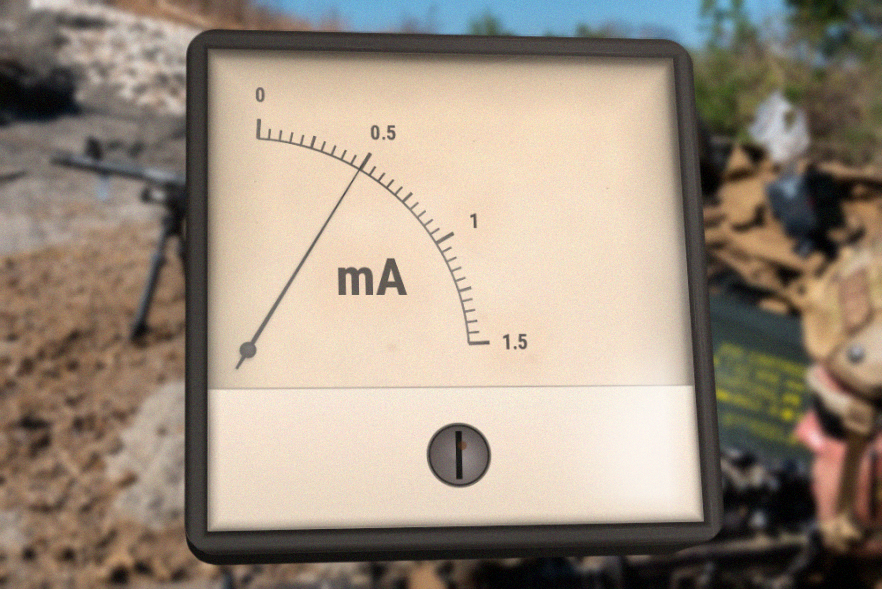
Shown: 0.5 mA
